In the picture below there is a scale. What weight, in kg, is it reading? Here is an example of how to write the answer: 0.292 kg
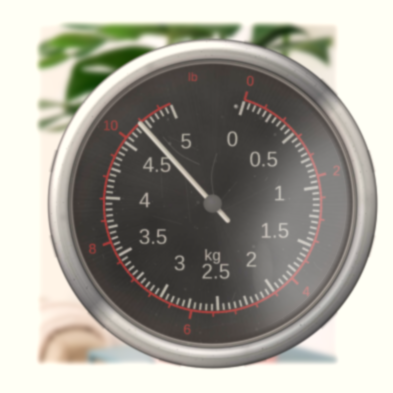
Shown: 4.7 kg
